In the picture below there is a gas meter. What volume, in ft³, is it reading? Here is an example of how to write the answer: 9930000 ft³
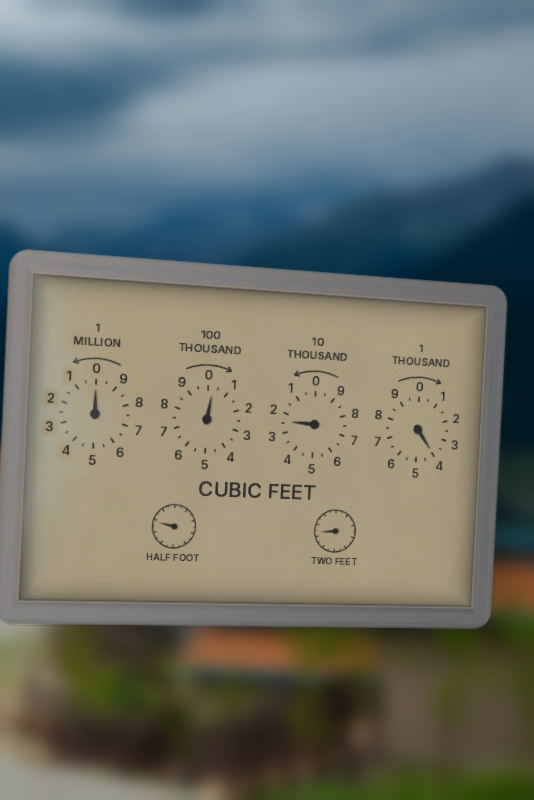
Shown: 2400 ft³
